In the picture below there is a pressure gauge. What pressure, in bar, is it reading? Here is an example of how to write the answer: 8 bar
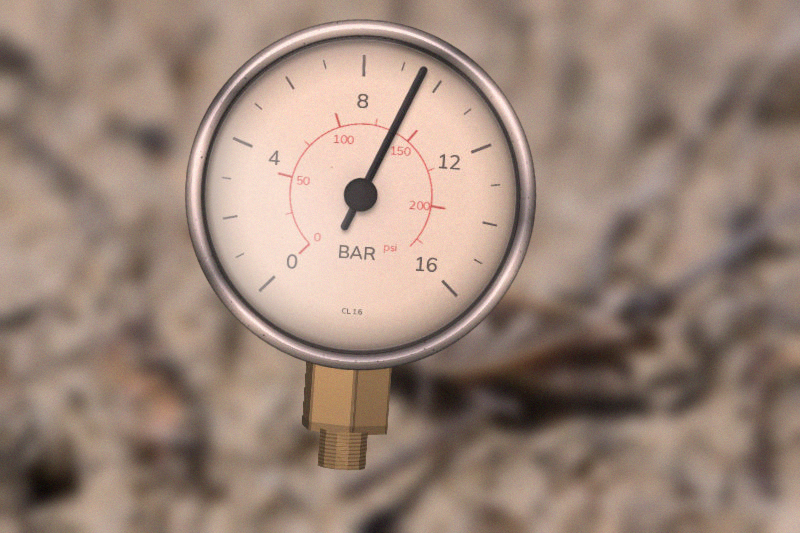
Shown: 9.5 bar
